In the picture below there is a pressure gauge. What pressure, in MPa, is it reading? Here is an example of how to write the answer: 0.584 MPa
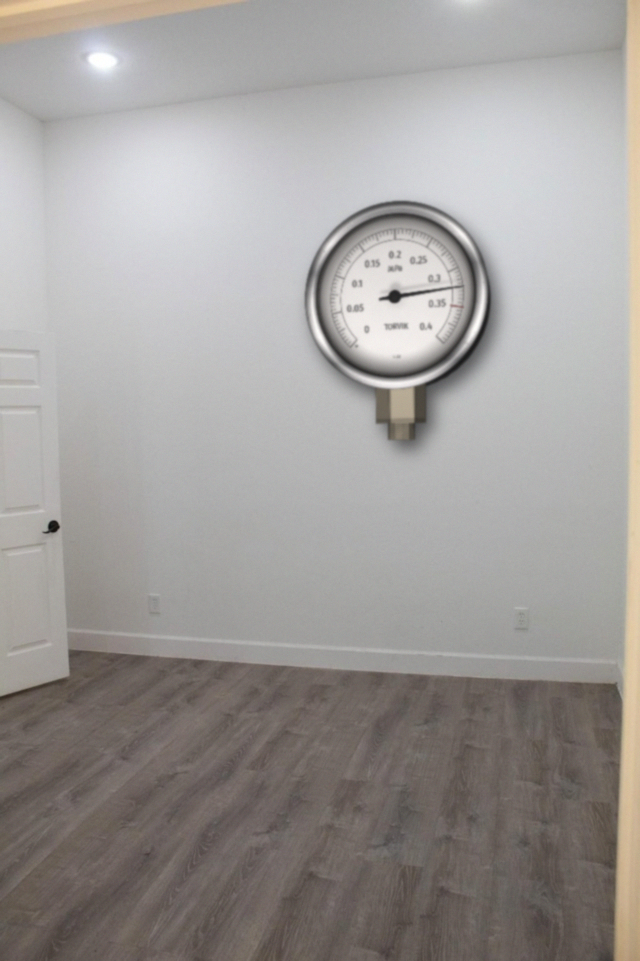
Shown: 0.325 MPa
